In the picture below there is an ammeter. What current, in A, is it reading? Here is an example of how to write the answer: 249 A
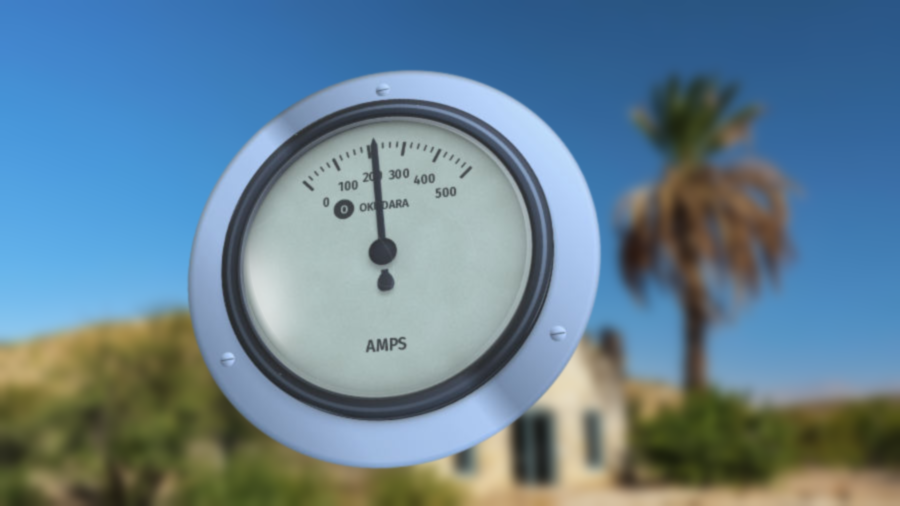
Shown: 220 A
